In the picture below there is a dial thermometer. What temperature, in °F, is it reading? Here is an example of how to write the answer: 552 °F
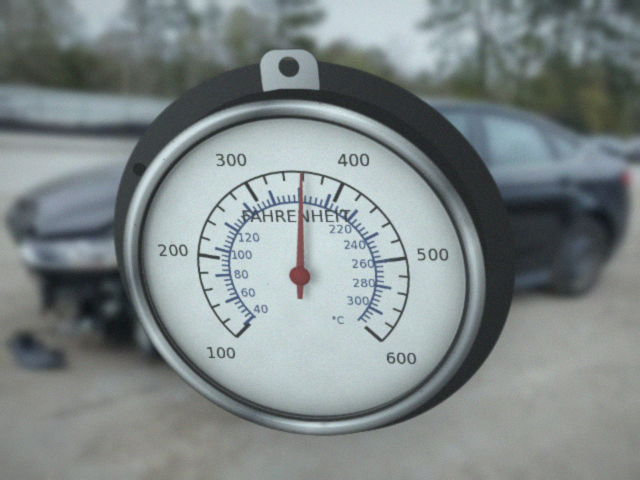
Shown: 360 °F
